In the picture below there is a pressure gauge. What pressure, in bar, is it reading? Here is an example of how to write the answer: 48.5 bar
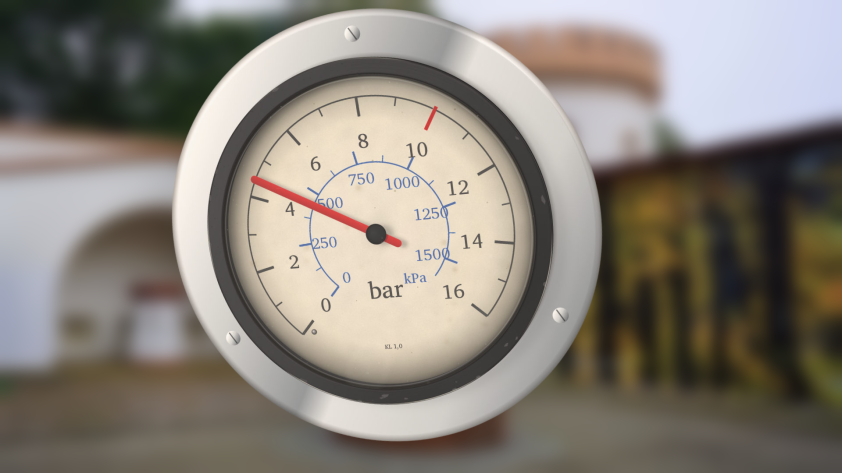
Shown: 4.5 bar
